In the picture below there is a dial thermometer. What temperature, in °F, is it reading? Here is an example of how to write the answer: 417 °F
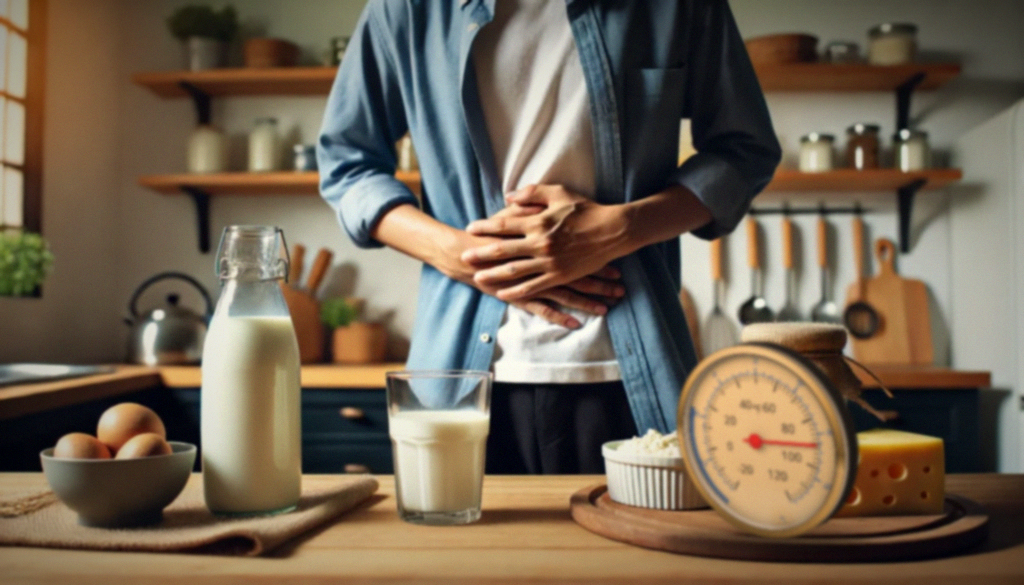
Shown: 90 °F
